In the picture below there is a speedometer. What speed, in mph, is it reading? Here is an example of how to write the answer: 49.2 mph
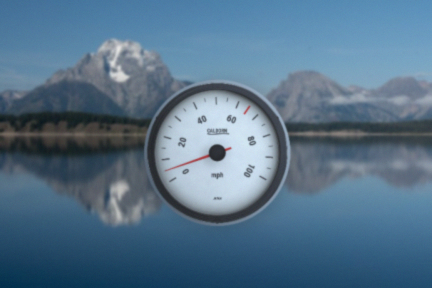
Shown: 5 mph
